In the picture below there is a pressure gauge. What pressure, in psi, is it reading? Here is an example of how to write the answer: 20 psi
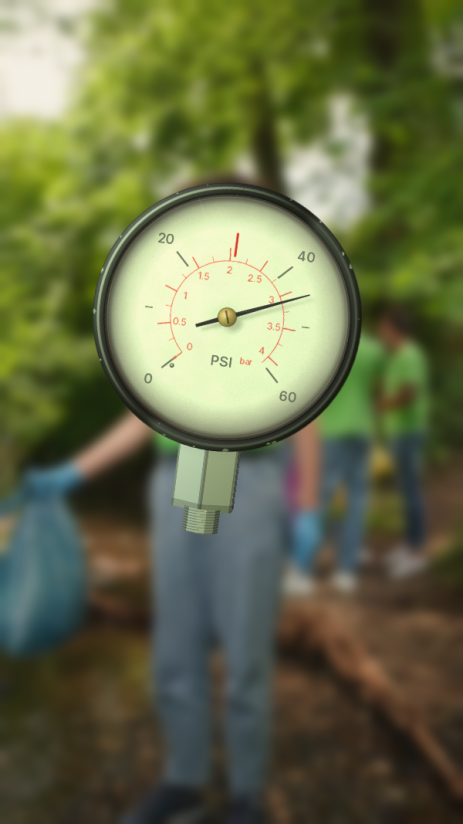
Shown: 45 psi
